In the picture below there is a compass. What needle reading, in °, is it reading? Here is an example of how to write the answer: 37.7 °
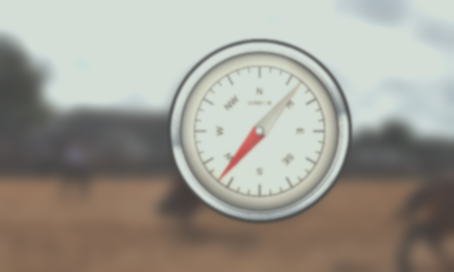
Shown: 220 °
